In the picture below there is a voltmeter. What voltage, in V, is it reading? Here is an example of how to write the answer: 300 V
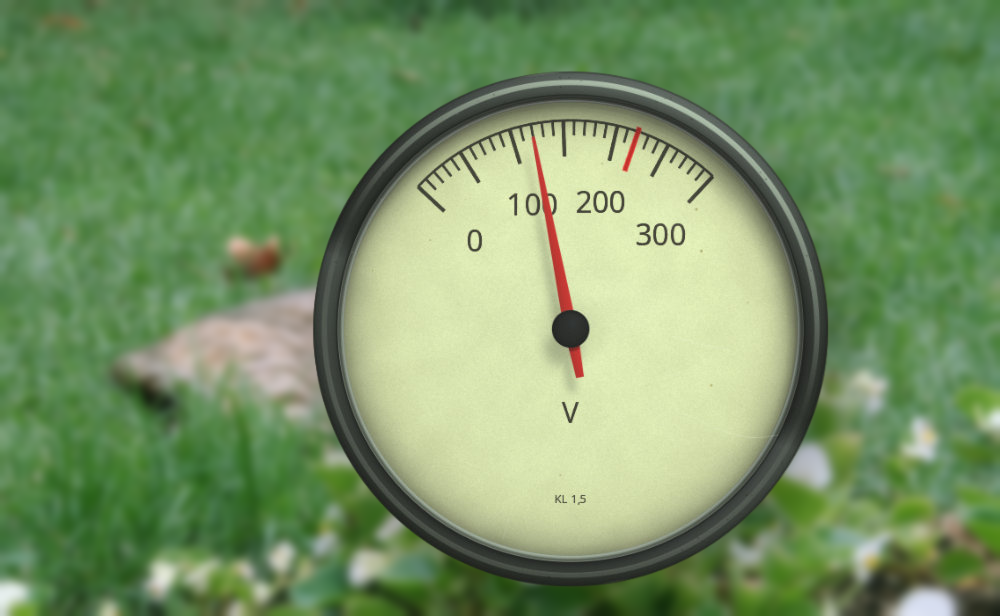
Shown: 120 V
